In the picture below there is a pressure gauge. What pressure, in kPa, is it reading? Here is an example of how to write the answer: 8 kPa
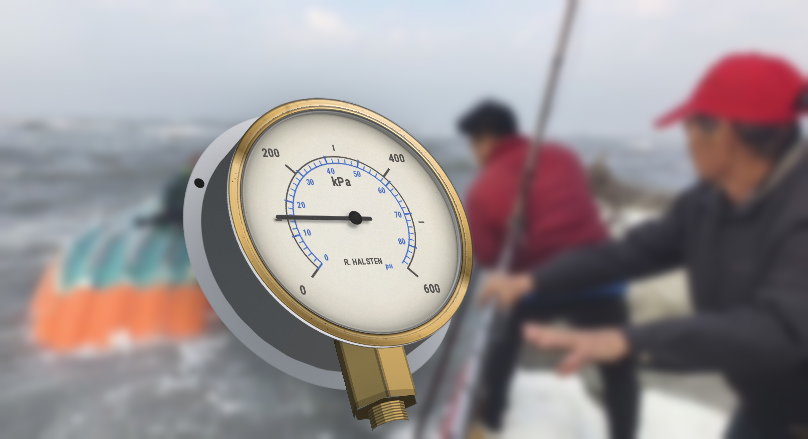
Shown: 100 kPa
